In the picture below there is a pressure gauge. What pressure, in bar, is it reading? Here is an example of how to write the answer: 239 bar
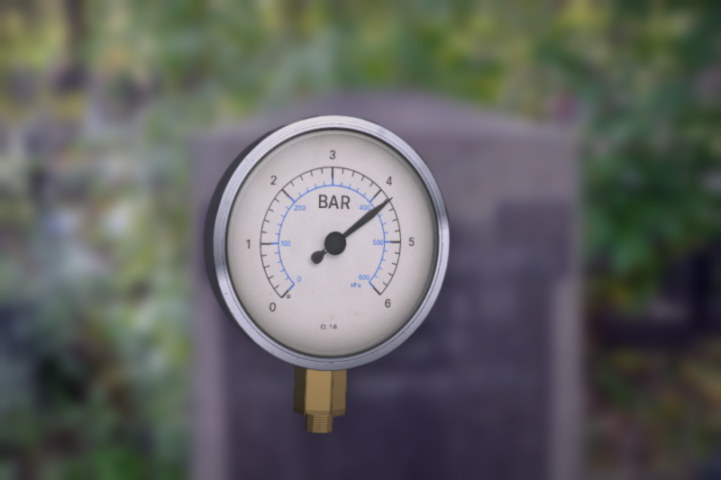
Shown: 4.2 bar
